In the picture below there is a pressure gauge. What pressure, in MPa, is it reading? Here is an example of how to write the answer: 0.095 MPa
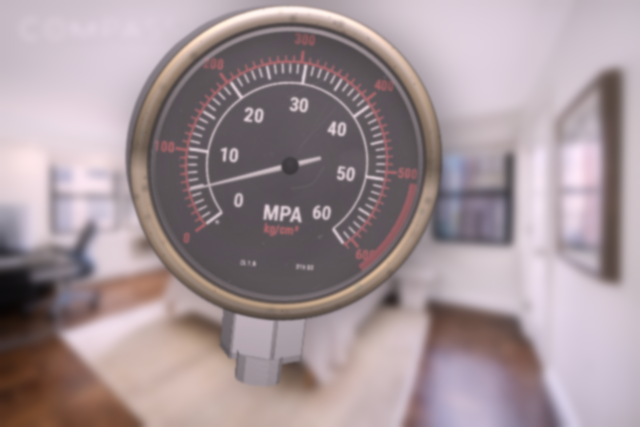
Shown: 5 MPa
